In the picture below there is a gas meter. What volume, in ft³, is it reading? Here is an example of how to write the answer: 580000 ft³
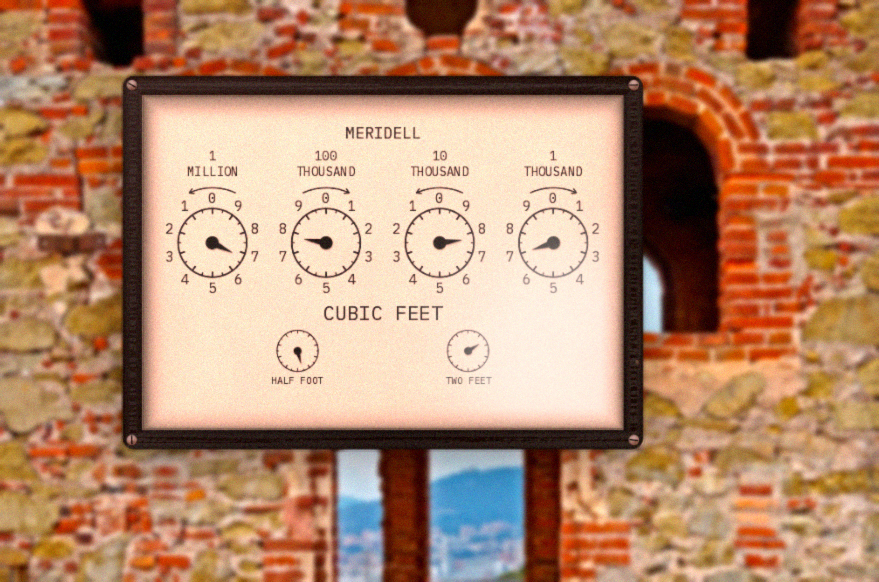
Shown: 677700 ft³
